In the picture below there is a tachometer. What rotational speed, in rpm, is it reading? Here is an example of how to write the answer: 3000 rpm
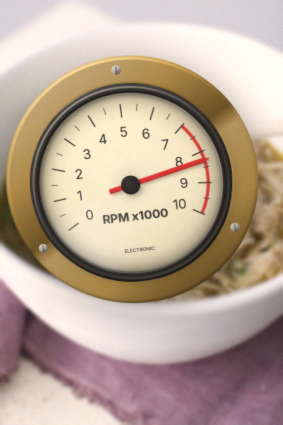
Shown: 8250 rpm
